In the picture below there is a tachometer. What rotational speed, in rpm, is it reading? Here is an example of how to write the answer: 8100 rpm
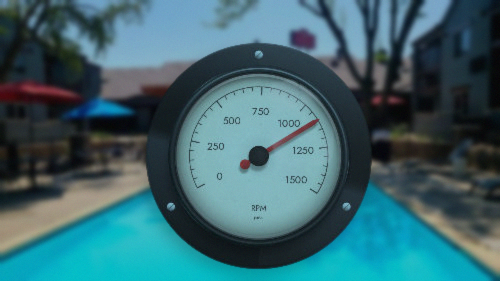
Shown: 1100 rpm
